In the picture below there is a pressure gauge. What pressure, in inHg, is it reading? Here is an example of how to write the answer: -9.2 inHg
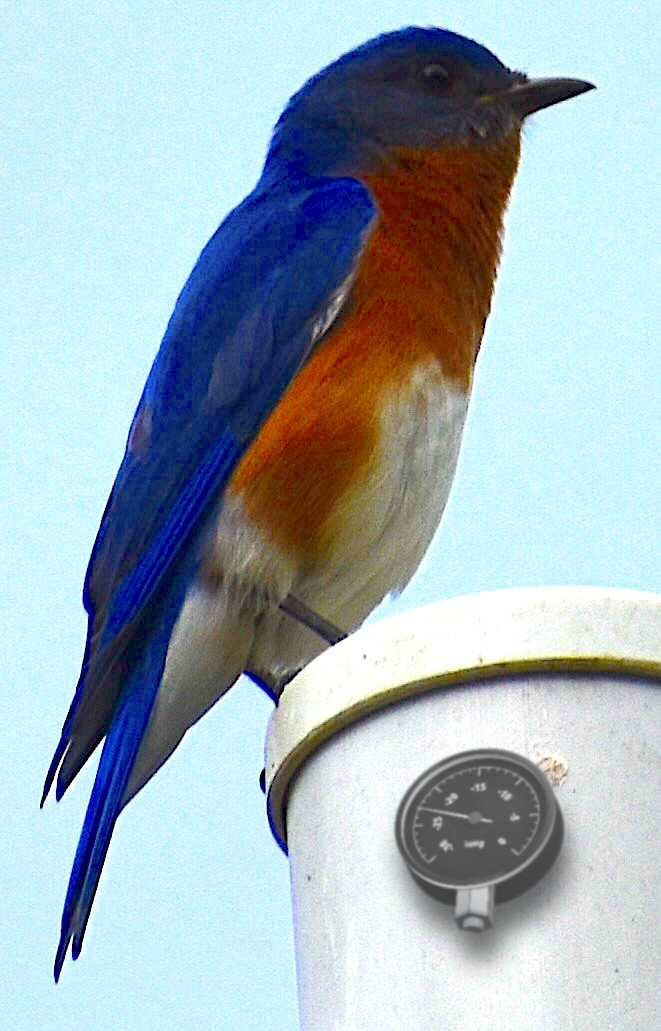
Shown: -23 inHg
